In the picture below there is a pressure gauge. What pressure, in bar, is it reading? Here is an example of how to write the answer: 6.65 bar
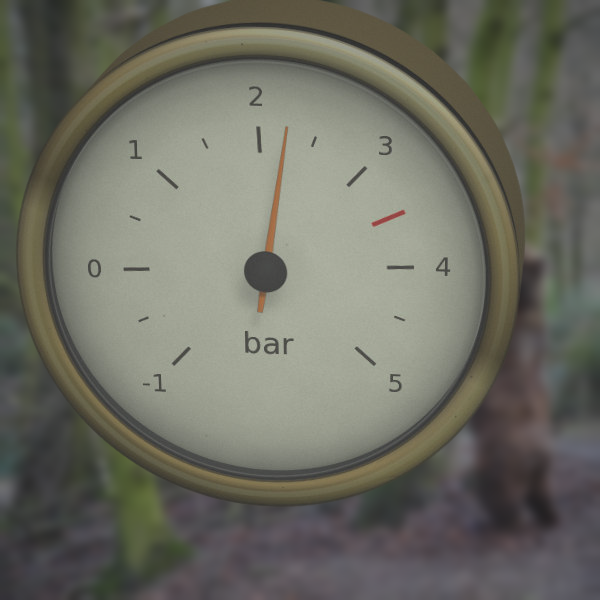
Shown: 2.25 bar
